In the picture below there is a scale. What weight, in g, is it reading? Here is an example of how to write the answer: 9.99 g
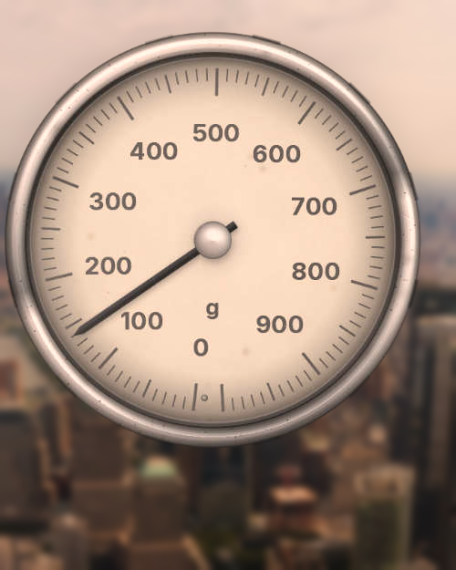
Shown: 140 g
